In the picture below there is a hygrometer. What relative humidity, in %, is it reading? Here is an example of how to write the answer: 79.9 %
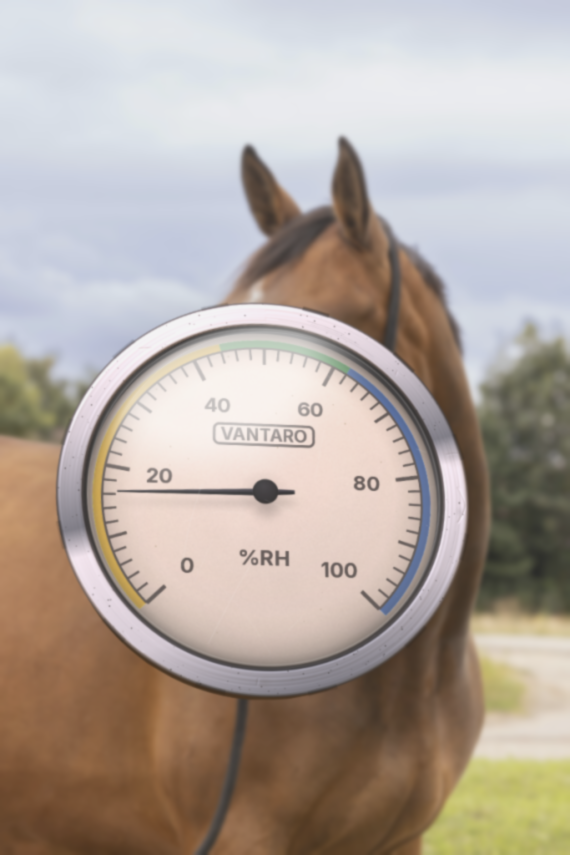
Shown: 16 %
